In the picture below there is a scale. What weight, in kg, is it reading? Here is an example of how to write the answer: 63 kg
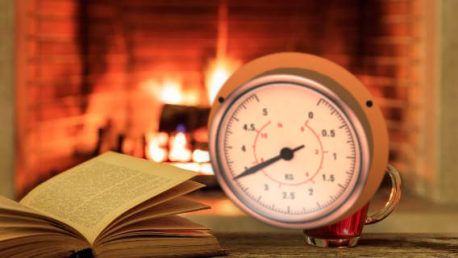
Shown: 3.5 kg
